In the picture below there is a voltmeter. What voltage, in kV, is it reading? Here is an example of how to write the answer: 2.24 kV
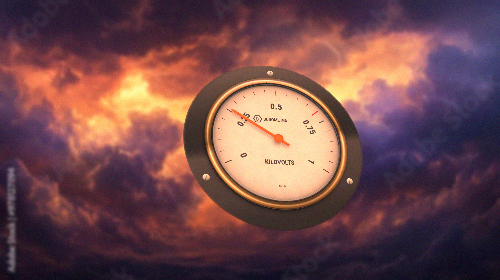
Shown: 0.25 kV
